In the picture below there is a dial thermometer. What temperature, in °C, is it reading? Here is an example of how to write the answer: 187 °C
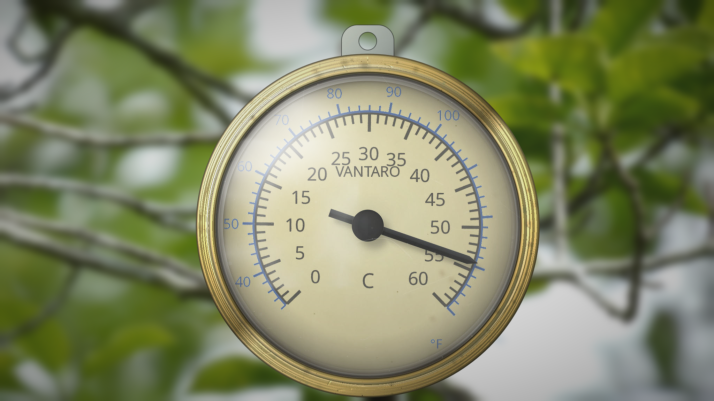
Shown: 54 °C
